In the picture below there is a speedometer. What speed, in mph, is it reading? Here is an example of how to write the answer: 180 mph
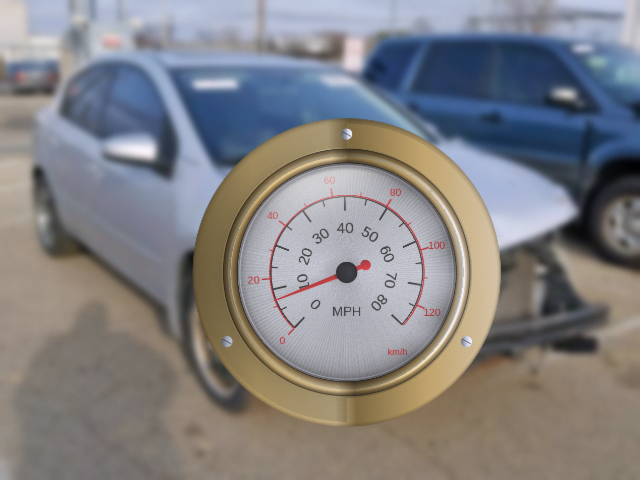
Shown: 7.5 mph
